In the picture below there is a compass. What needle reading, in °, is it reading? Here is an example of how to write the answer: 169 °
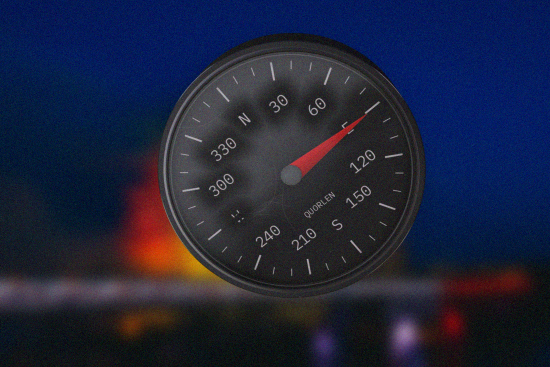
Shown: 90 °
